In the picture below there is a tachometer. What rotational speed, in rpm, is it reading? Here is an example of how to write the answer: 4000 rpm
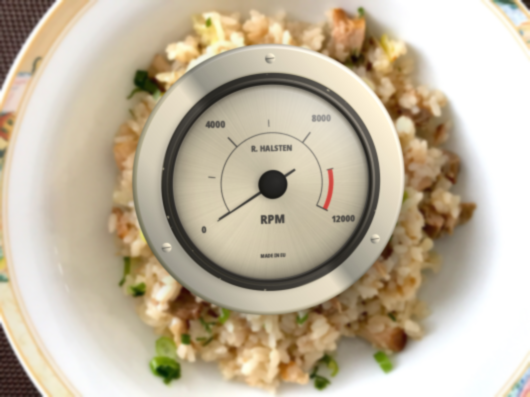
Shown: 0 rpm
